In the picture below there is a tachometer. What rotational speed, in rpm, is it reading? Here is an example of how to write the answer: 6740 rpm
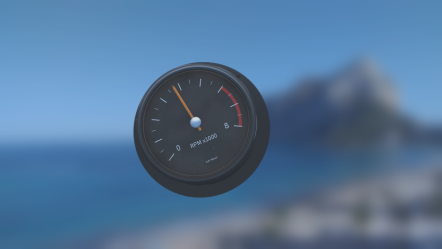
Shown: 3750 rpm
